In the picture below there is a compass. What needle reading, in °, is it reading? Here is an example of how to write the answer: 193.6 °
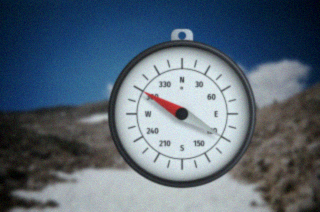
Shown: 300 °
